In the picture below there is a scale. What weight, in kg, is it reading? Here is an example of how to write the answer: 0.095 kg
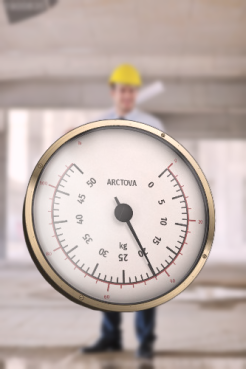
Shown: 20 kg
